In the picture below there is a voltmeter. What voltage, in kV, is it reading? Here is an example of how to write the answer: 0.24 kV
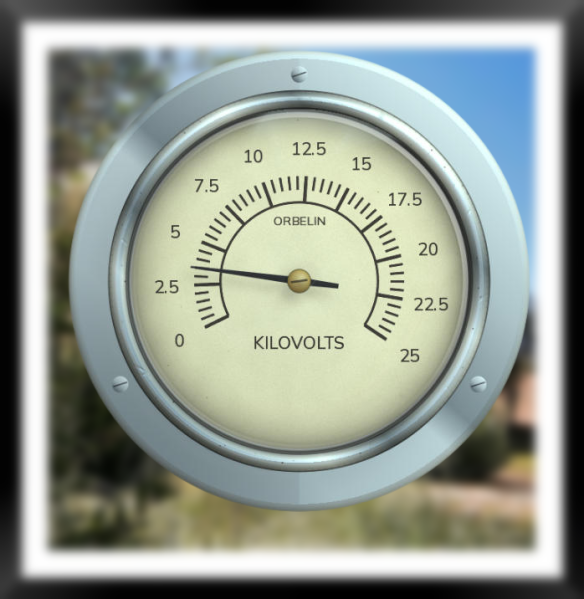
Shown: 3.5 kV
